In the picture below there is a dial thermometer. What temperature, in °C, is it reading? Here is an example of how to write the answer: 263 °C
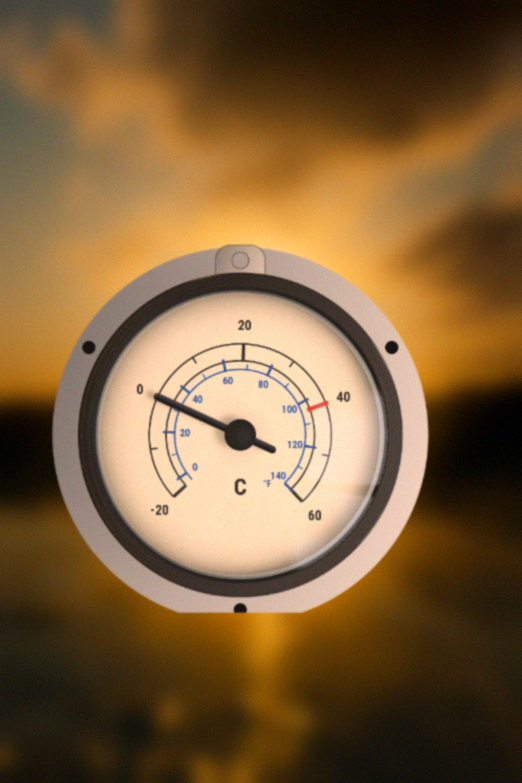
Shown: 0 °C
